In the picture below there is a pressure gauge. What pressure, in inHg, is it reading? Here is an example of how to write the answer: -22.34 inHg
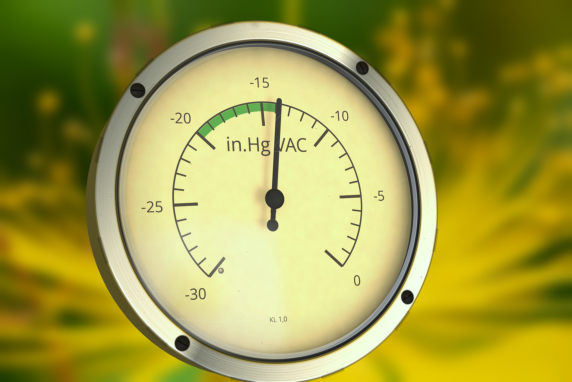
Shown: -14 inHg
